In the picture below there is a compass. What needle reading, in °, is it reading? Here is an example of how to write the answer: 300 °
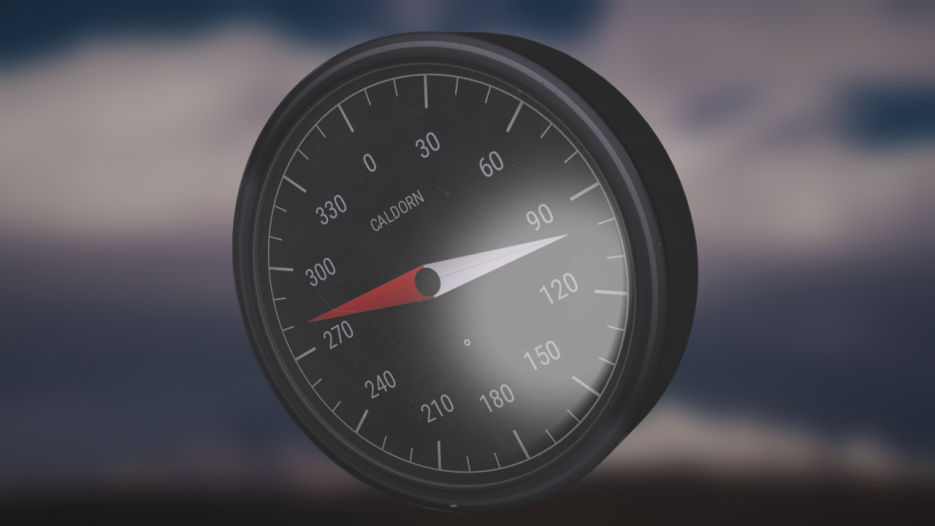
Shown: 280 °
